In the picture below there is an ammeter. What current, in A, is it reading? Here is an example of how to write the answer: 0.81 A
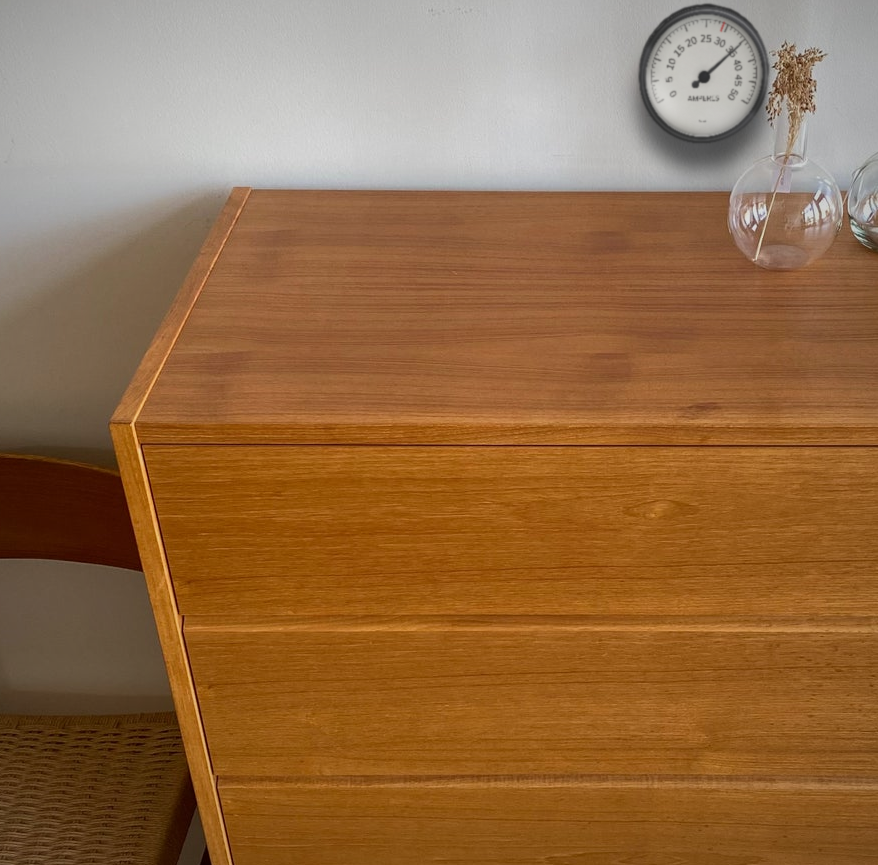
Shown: 35 A
